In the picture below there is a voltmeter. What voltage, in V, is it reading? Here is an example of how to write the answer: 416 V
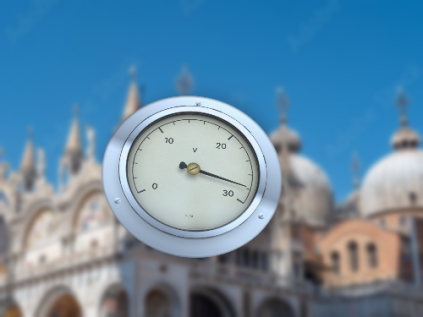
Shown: 28 V
